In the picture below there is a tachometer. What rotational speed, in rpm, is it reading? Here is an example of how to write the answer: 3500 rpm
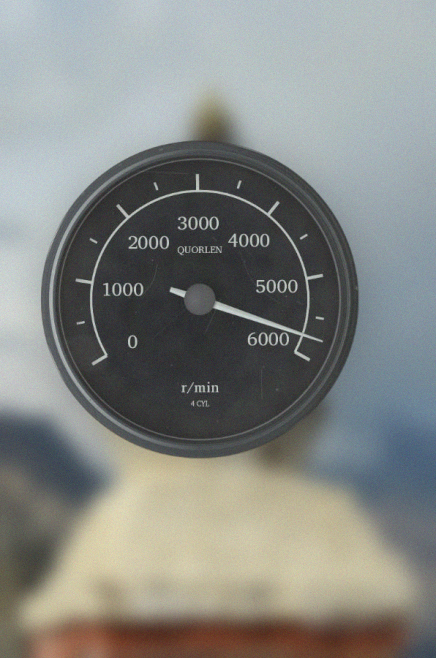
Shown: 5750 rpm
